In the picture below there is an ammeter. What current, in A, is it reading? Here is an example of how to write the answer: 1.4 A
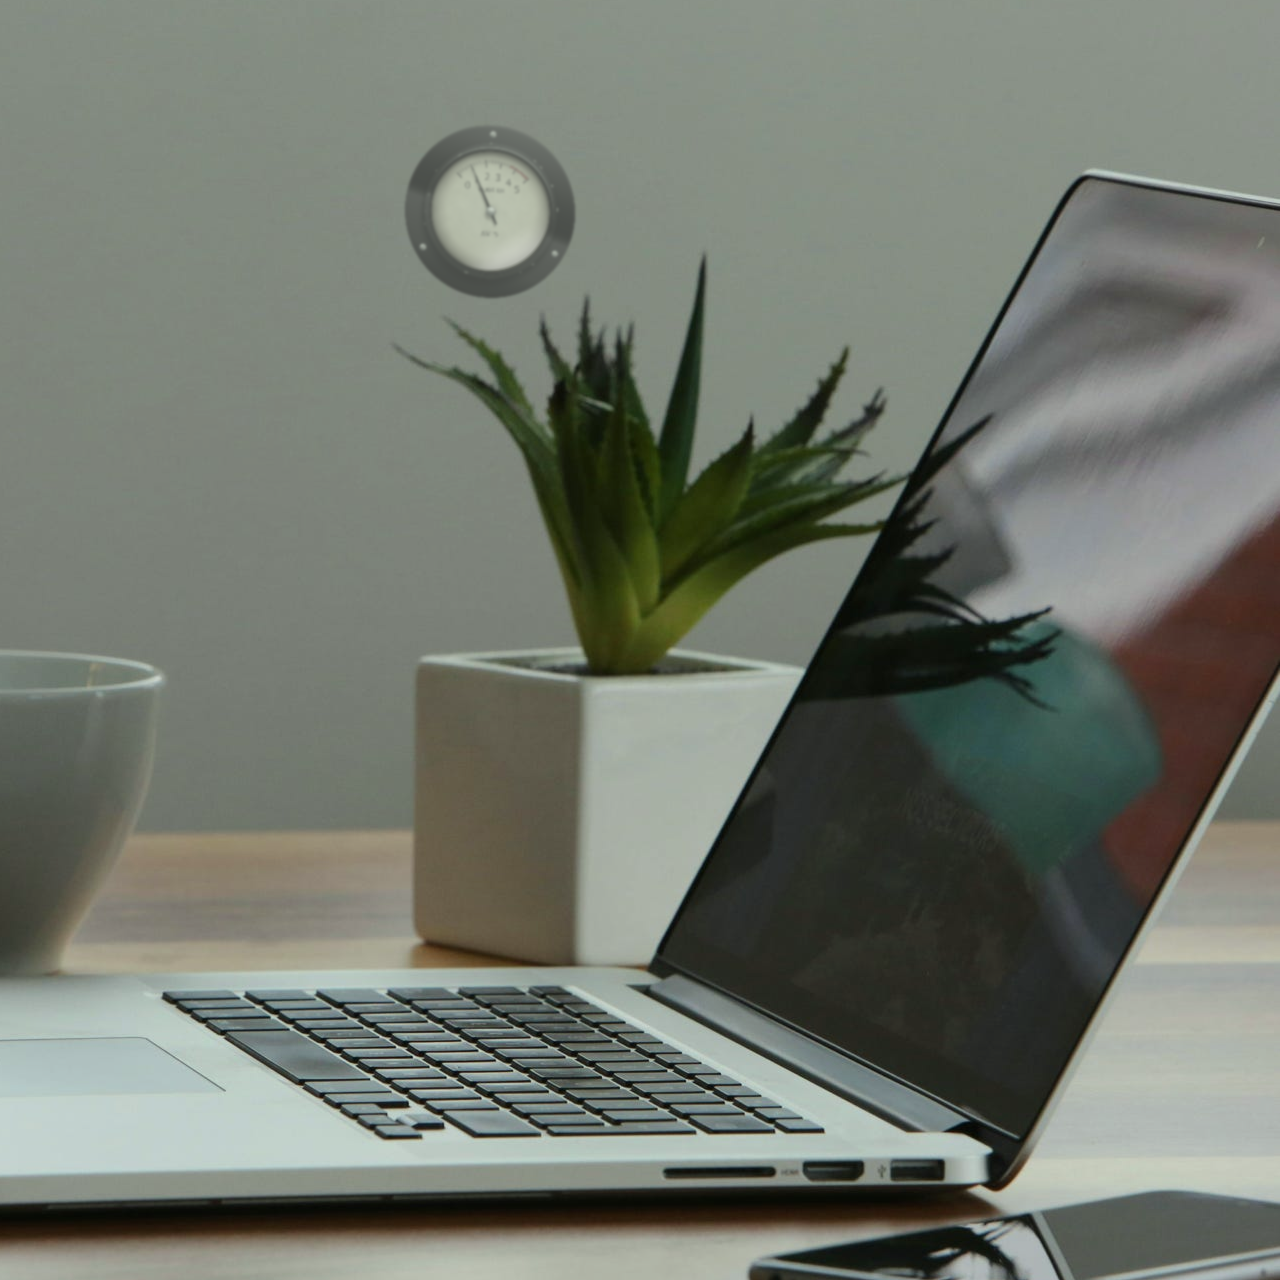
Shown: 1 A
